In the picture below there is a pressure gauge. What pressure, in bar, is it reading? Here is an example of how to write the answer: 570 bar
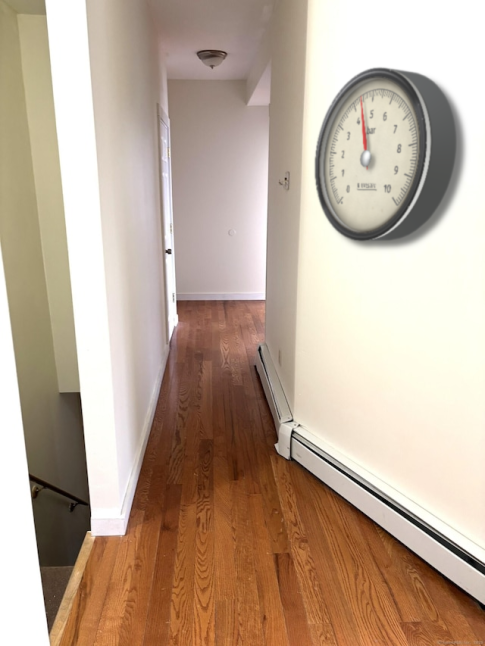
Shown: 4.5 bar
